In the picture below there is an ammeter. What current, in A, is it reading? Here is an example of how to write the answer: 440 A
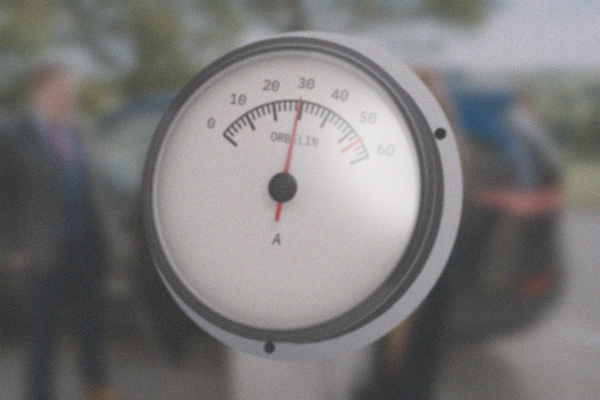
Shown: 30 A
